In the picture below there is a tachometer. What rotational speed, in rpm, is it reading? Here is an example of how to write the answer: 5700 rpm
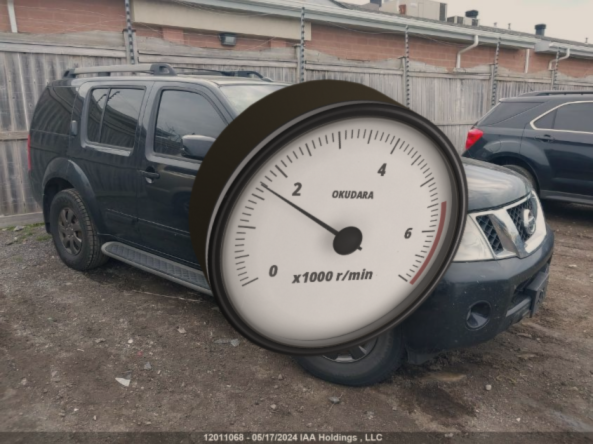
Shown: 1700 rpm
